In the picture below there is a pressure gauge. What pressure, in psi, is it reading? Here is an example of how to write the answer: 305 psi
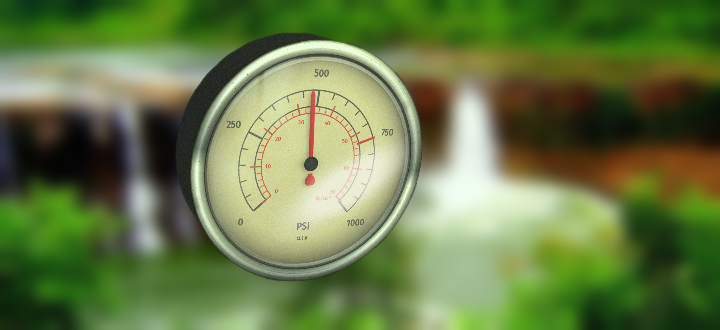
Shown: 475 psi
